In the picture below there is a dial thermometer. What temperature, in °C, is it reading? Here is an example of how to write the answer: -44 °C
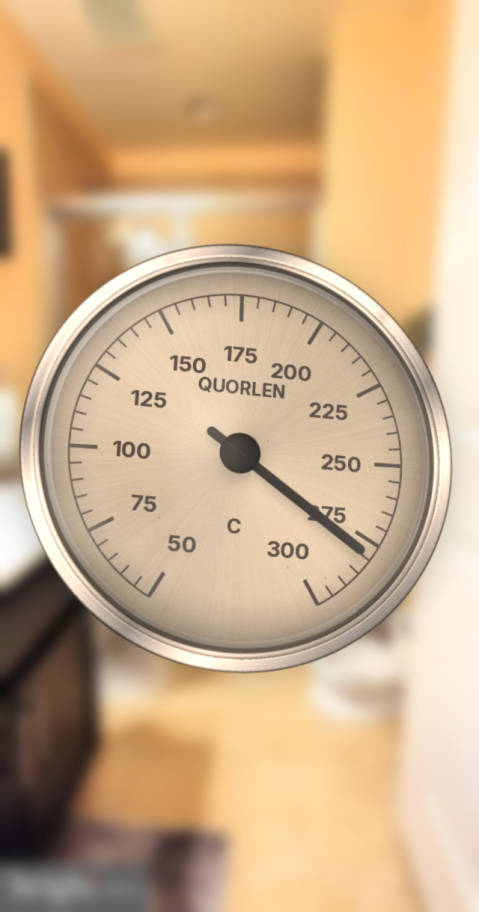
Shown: 280 °C
